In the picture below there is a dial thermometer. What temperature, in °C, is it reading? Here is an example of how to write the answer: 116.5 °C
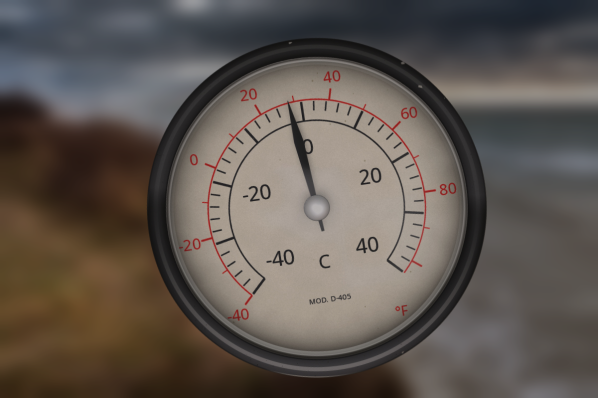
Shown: -2 °C
